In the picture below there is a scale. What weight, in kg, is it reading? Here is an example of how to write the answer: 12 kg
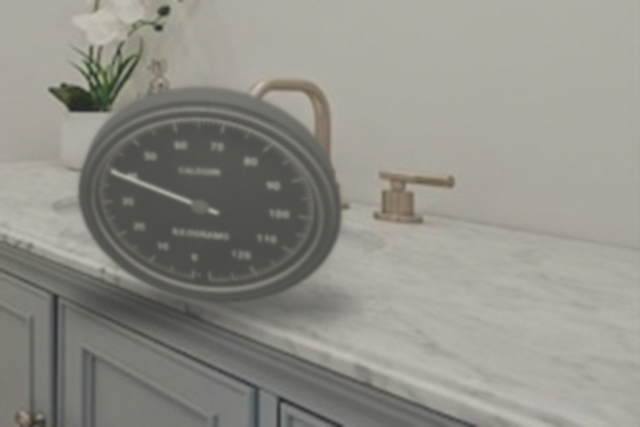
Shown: 40 kg
